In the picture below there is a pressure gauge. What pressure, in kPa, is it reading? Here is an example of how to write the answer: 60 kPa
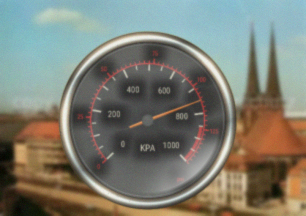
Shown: 750 kPa
